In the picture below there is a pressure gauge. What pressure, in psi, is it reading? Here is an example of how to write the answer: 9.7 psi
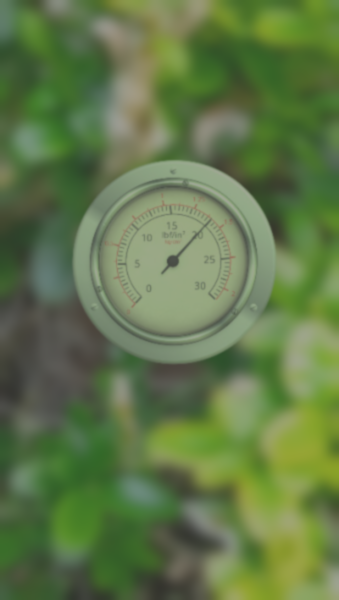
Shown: 20 psi
